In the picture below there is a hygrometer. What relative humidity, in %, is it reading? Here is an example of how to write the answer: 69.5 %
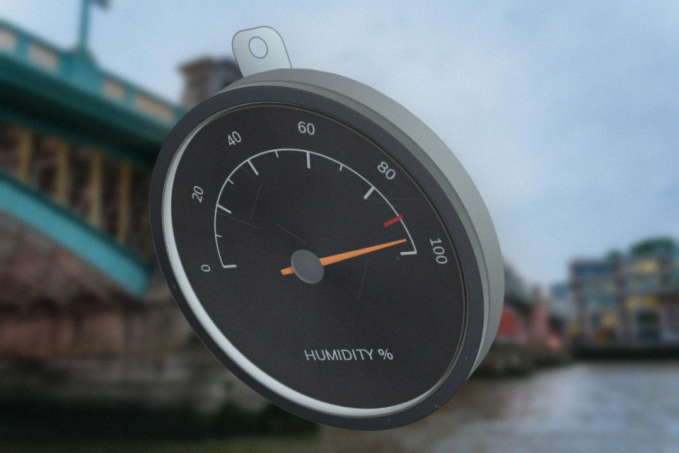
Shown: 95 %
